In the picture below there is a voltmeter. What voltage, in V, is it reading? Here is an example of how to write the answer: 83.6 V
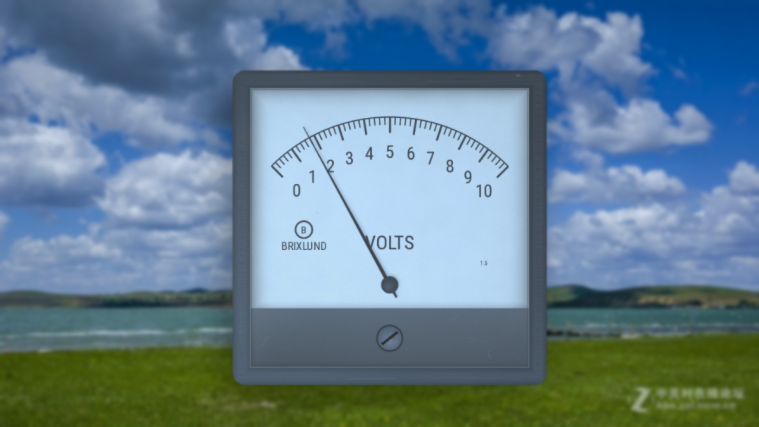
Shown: 1.8 V
